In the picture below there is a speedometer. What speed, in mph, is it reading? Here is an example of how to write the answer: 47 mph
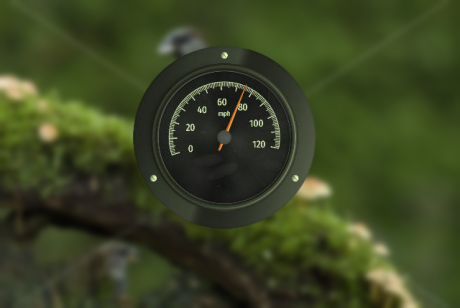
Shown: 75 mph
